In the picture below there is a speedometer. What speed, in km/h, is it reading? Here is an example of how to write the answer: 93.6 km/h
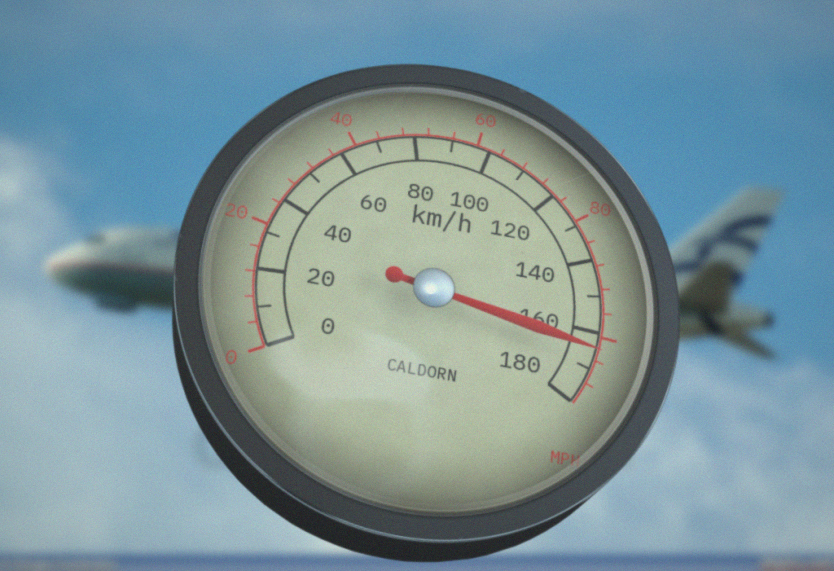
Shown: 165 km/h
